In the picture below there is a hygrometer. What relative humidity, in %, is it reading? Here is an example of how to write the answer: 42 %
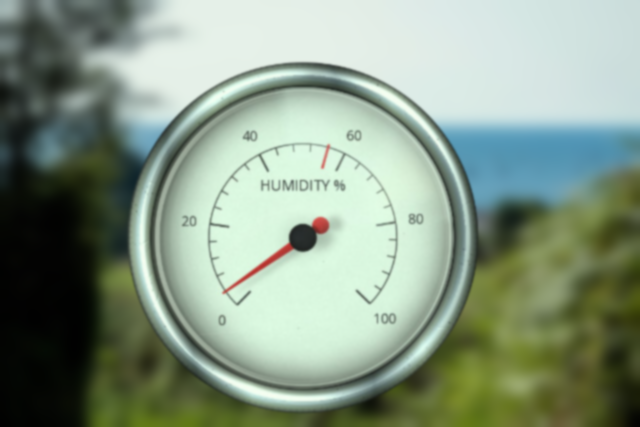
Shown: 4 %
